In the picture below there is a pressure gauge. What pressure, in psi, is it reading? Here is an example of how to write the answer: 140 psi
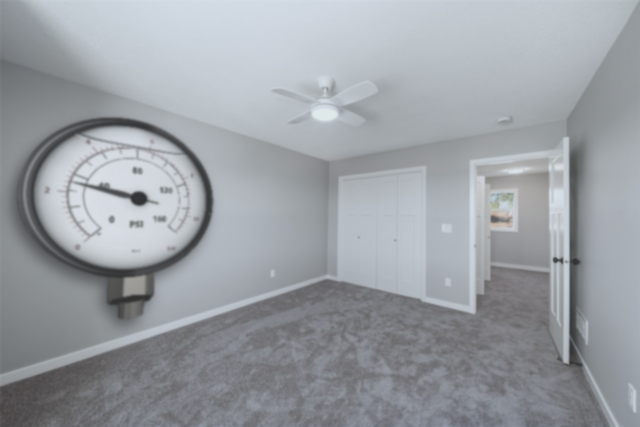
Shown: 35 psi
